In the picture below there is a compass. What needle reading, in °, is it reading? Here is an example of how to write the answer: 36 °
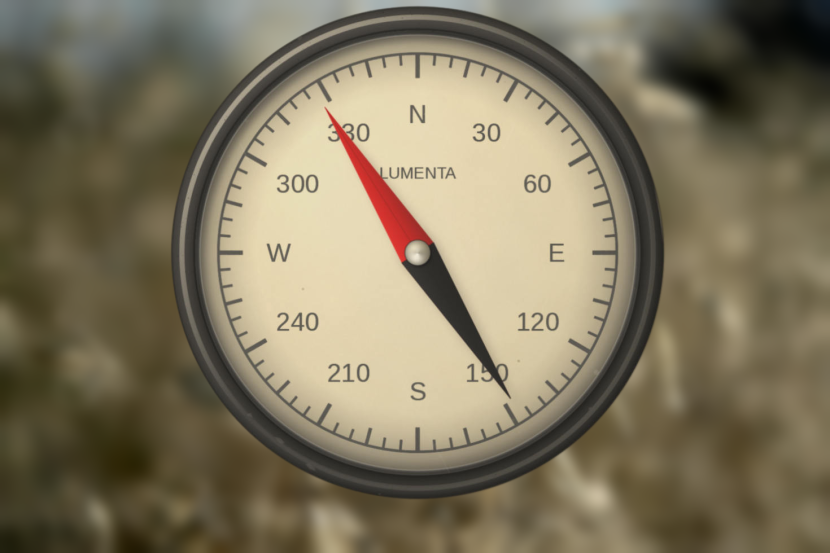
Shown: 327.5 °
